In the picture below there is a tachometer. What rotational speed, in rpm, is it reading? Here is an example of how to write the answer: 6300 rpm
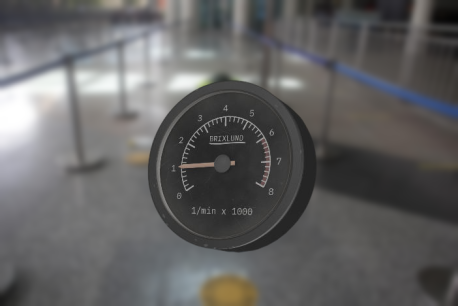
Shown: 1000 rpm
